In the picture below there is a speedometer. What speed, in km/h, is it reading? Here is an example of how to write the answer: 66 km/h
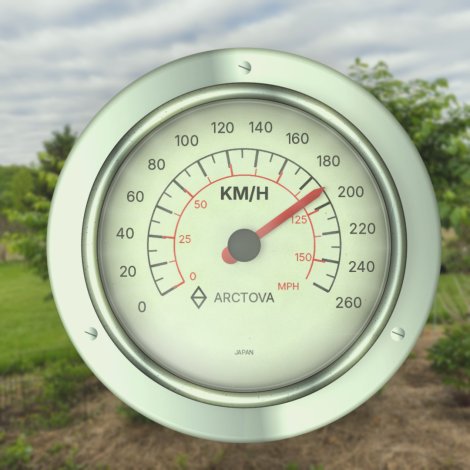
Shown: 190 km/h
